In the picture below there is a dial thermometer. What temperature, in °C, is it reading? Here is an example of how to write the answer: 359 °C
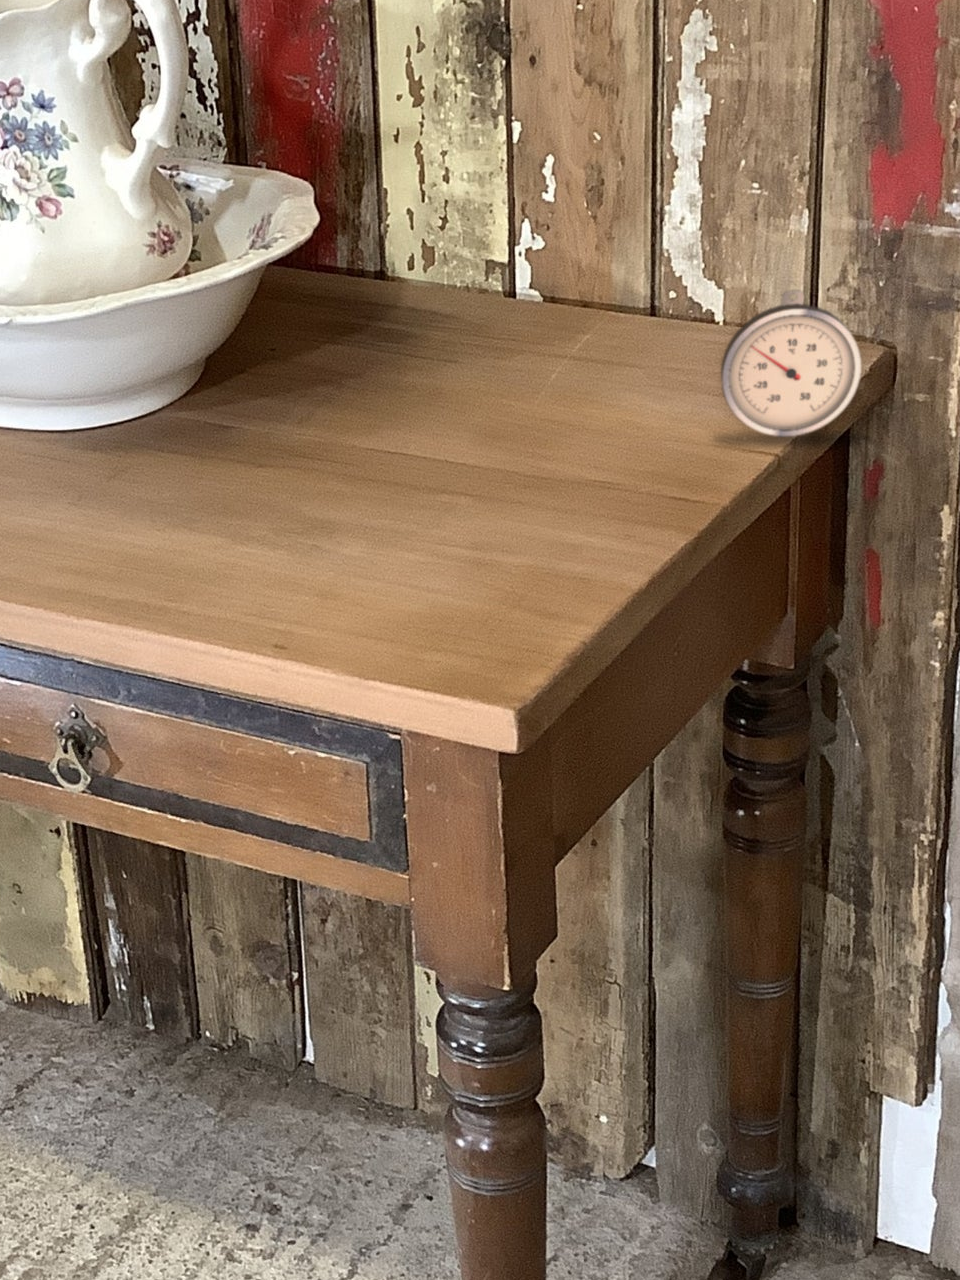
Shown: -4 °C
